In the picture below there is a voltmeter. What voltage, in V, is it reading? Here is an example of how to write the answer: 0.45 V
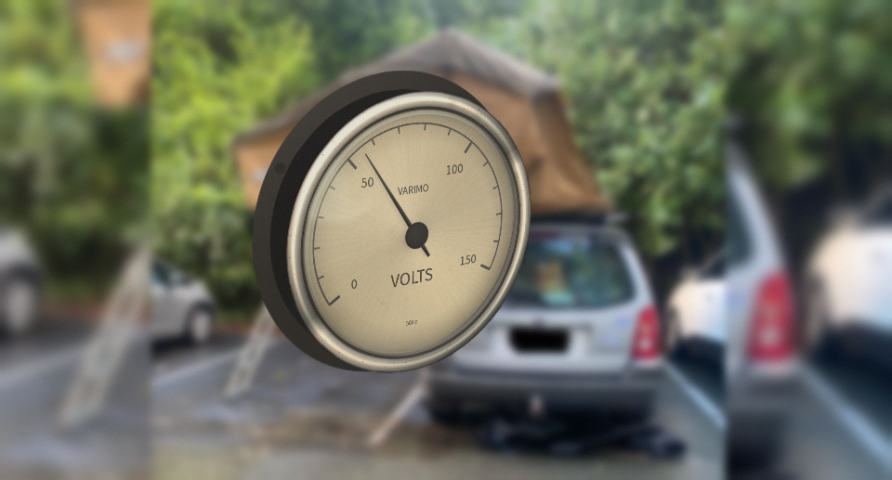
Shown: 55 V
